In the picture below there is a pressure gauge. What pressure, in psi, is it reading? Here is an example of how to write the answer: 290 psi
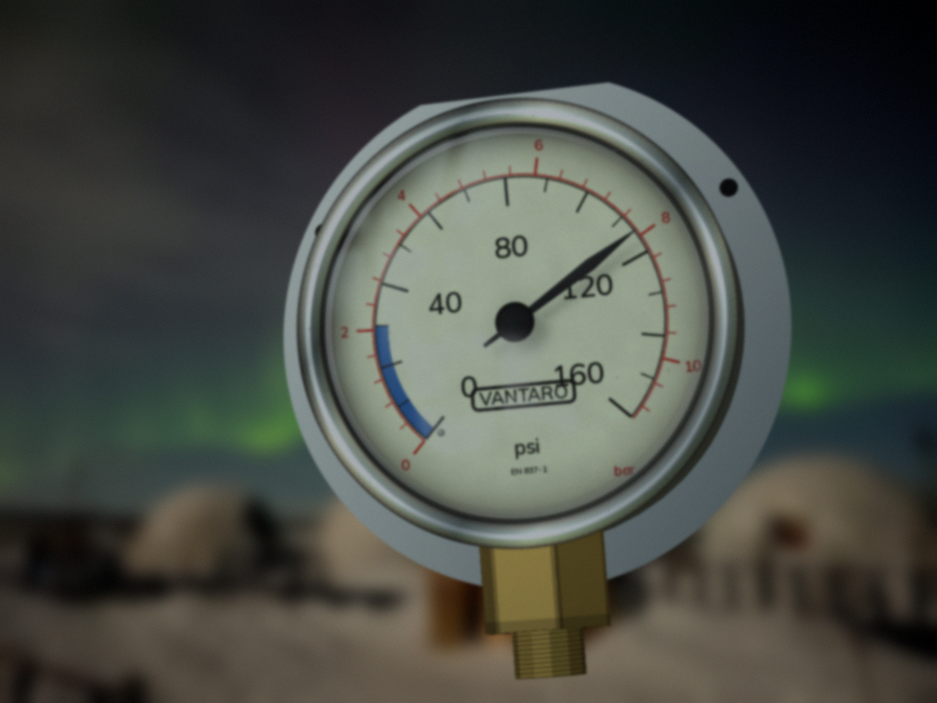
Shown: 115 psi
